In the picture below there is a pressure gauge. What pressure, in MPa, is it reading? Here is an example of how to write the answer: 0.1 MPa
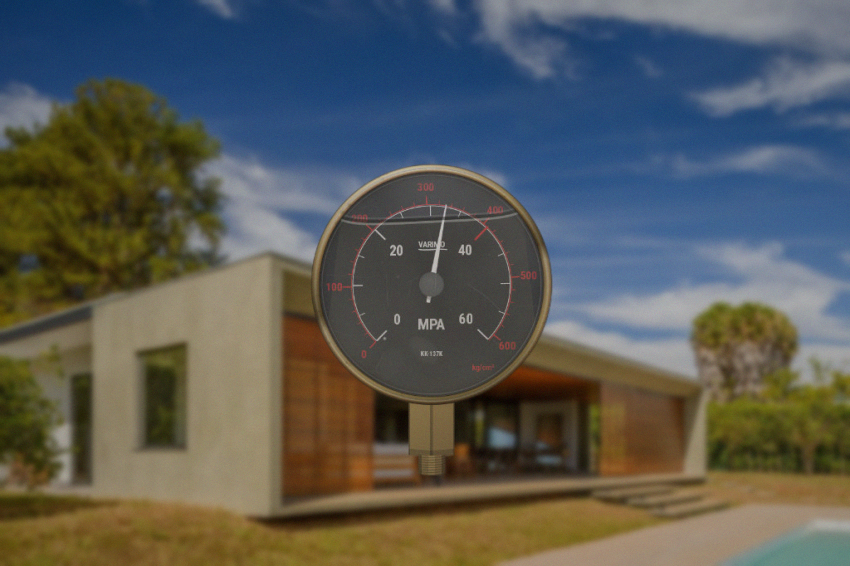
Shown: 32.5 MPa
